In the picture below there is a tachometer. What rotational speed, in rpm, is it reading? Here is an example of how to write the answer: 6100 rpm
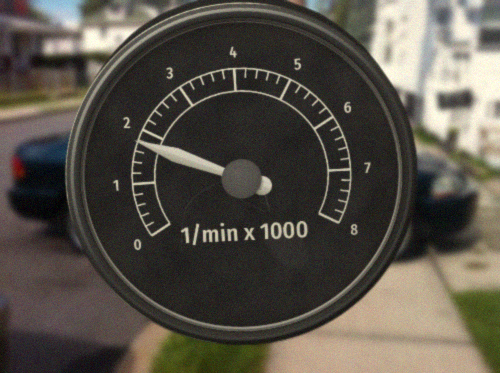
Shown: 1800 rpm
